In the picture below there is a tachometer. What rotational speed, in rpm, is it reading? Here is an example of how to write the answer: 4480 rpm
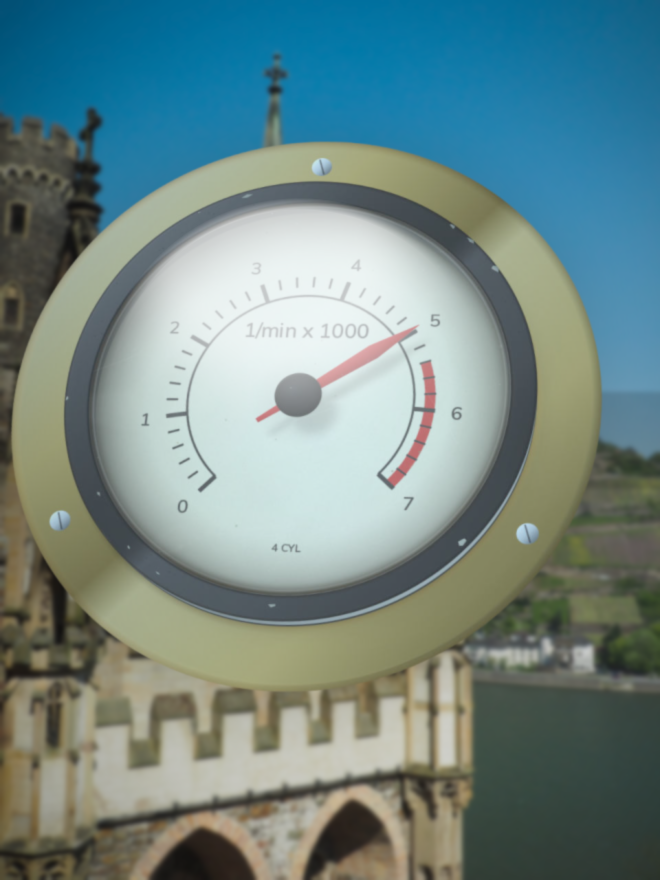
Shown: 5000 rpm
